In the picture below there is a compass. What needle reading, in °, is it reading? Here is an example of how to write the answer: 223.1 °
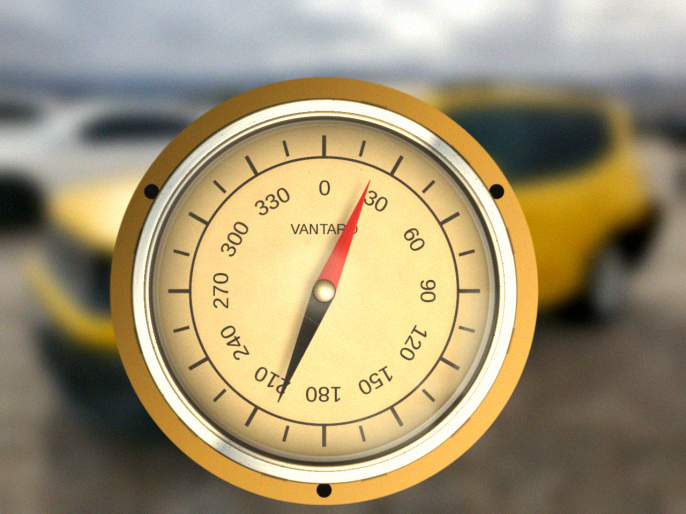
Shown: 22.5 °
